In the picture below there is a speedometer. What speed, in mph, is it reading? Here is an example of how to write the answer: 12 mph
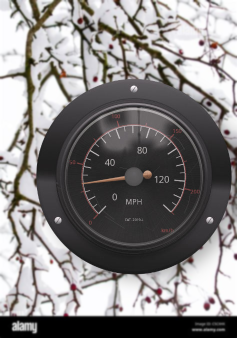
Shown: 20 mph
